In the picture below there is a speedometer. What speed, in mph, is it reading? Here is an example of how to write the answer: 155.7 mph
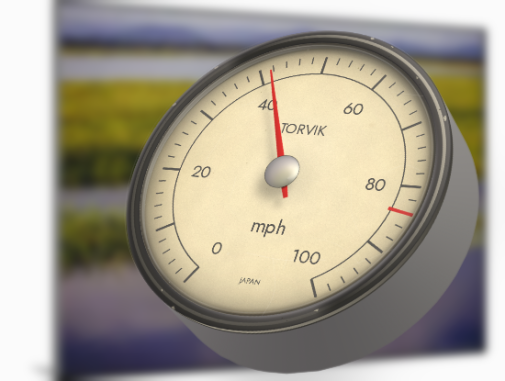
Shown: 42 mph
